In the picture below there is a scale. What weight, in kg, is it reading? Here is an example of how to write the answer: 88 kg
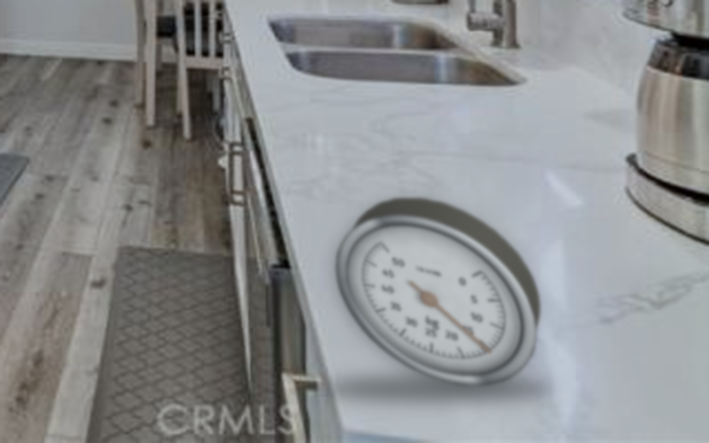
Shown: 15 kg
